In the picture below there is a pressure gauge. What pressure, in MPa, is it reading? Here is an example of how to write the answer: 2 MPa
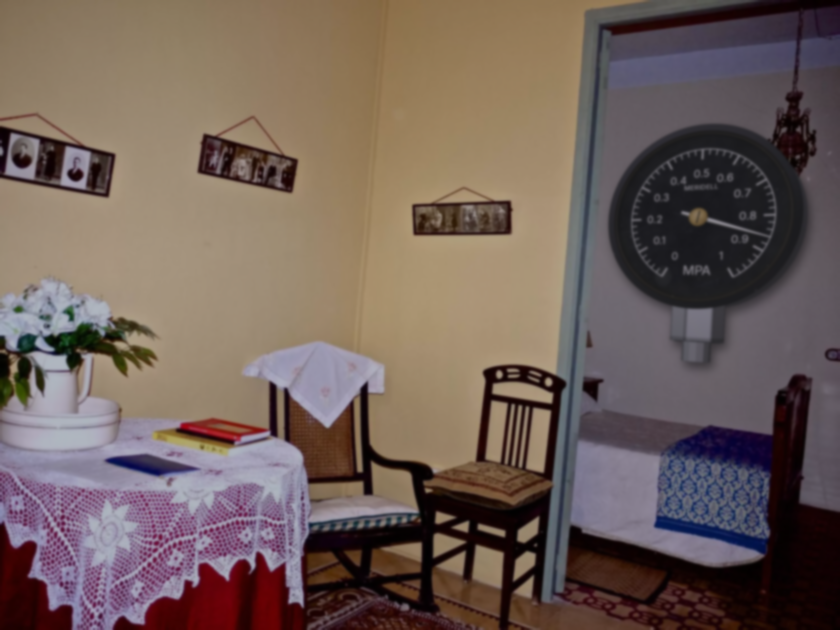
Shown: 0.86 MPa
